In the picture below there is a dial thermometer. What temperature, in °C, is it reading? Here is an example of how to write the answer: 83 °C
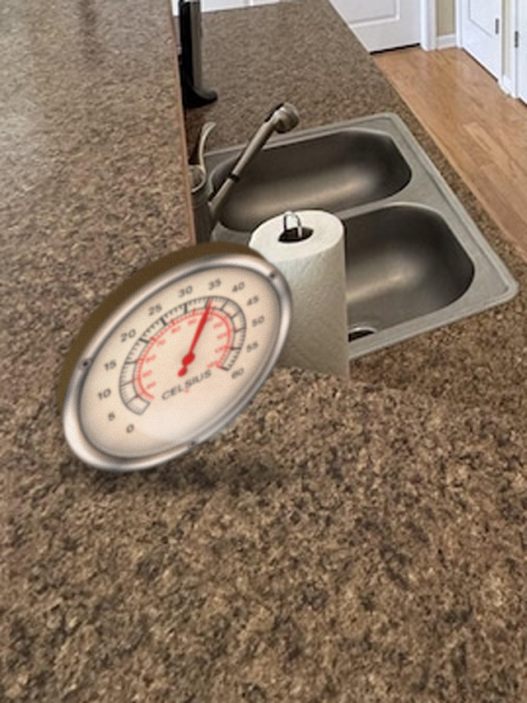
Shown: 35 °C
